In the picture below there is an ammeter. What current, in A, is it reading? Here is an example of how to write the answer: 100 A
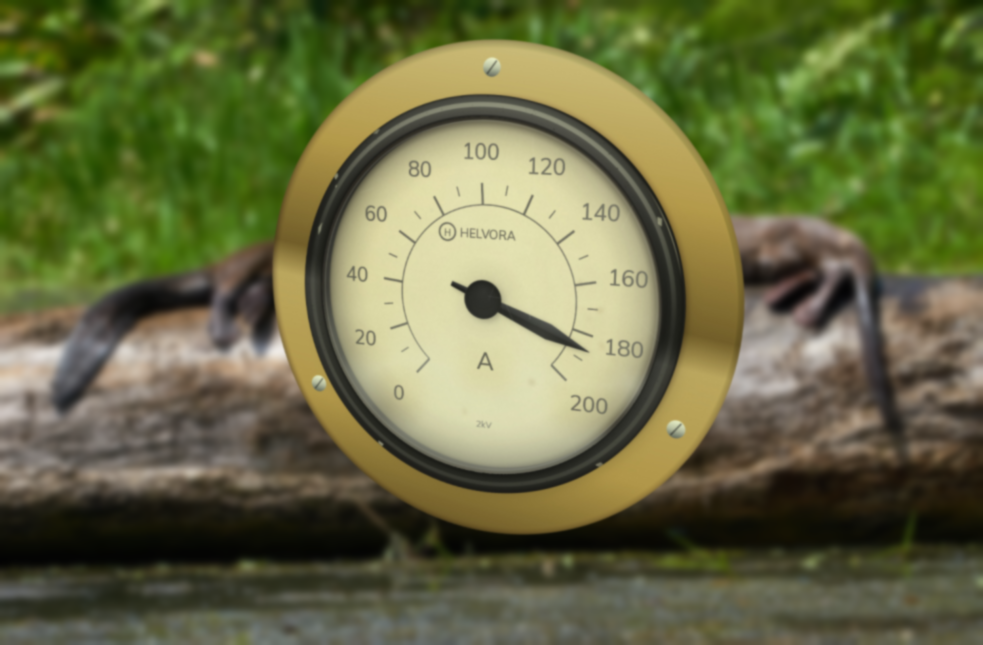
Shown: 185 A
